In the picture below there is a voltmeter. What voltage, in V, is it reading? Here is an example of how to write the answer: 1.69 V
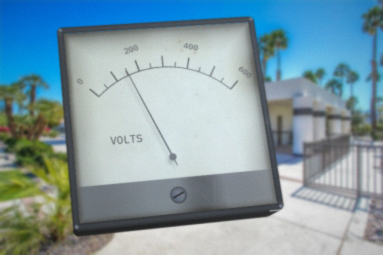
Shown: 150 V
